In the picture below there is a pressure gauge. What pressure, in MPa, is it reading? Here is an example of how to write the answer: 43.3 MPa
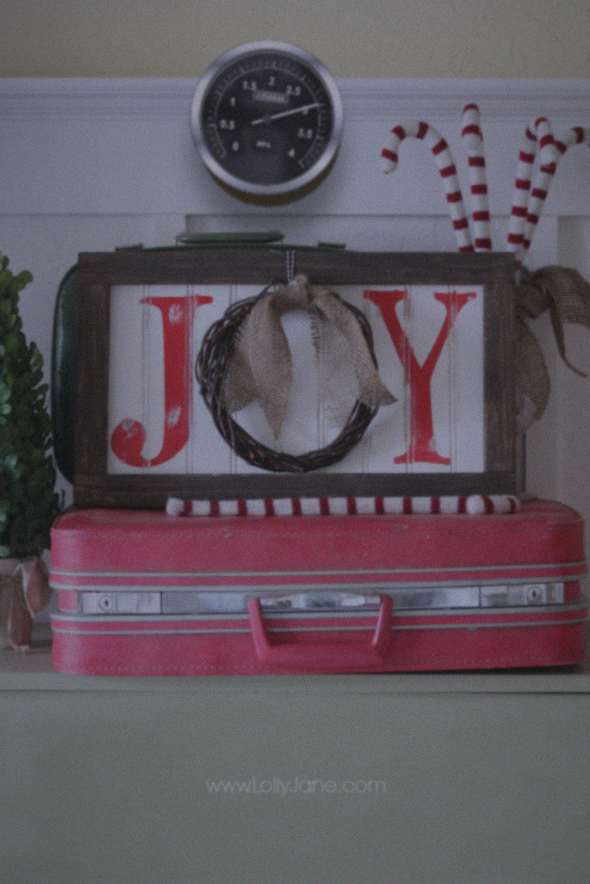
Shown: 3 MPa
